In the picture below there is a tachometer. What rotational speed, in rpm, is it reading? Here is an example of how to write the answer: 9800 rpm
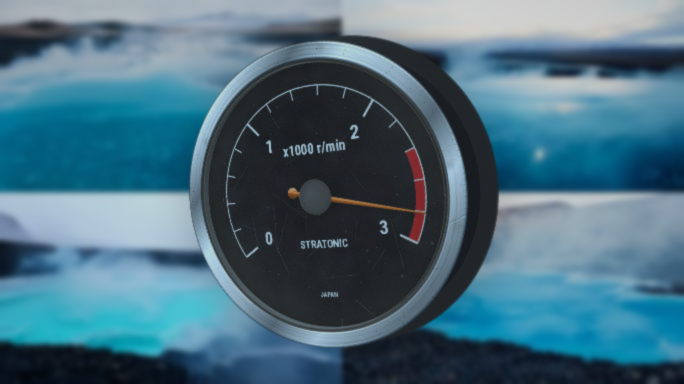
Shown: 2800 rpm
